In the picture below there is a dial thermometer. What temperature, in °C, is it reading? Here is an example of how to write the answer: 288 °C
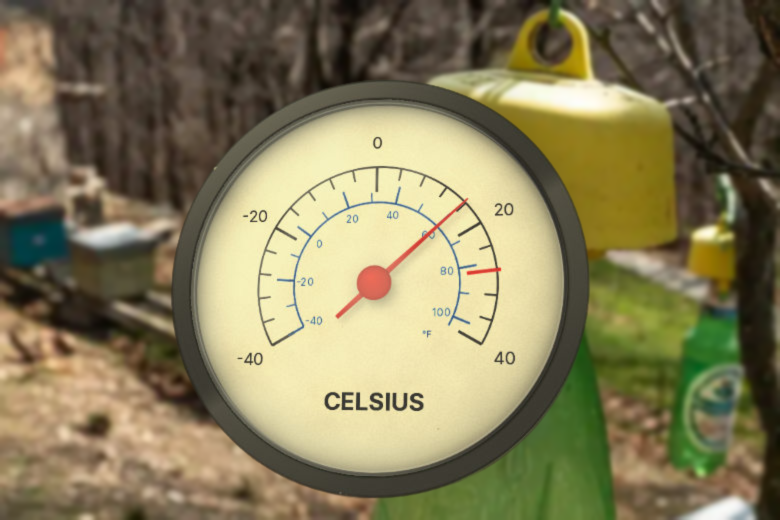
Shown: 16 °C
